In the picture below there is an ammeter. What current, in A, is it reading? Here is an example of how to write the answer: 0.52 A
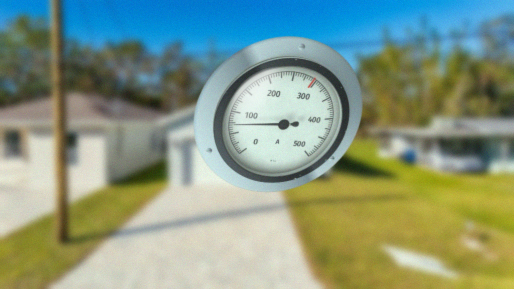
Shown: 75 A
